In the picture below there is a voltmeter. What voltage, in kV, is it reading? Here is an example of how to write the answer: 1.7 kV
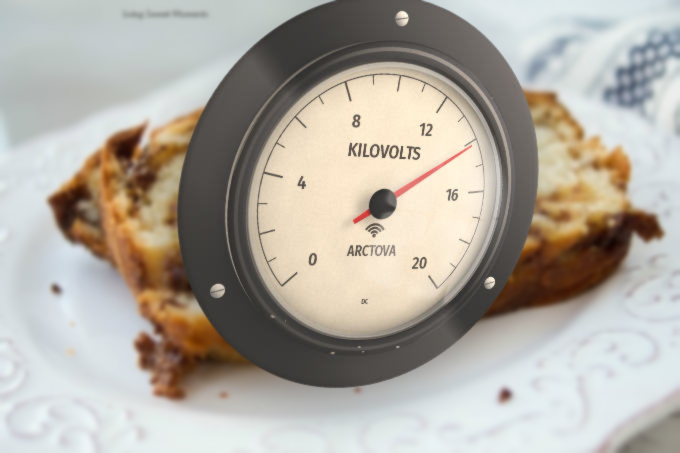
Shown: 14 kV
